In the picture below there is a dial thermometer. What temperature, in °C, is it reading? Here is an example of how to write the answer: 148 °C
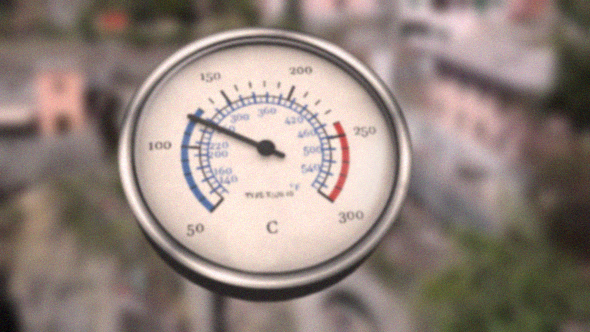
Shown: 120 °C
